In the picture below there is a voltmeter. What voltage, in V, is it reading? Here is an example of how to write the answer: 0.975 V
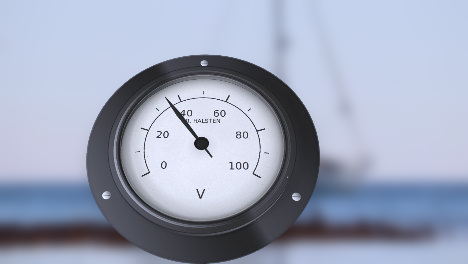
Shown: 35 V
